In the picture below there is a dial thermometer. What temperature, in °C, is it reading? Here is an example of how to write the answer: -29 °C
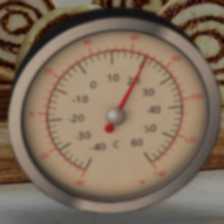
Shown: 20 °C
